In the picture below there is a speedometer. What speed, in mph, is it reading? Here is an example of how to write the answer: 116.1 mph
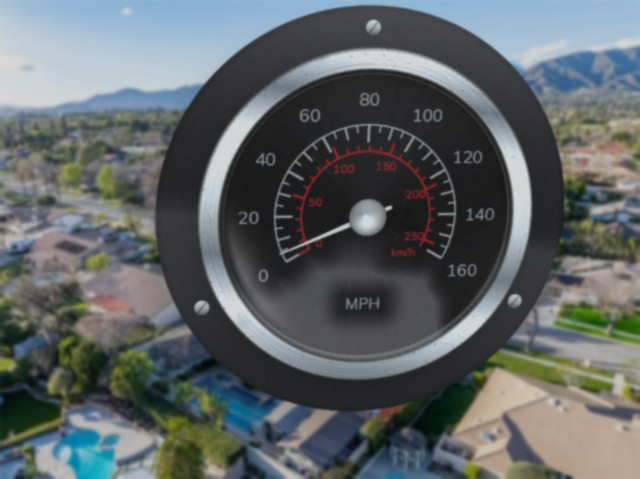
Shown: 5 mph
